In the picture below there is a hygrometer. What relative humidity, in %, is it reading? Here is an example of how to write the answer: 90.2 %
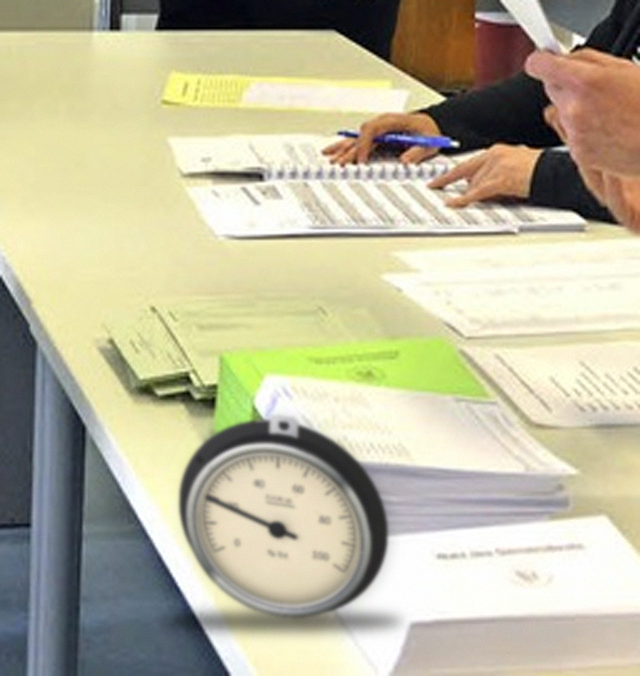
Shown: 20 %
